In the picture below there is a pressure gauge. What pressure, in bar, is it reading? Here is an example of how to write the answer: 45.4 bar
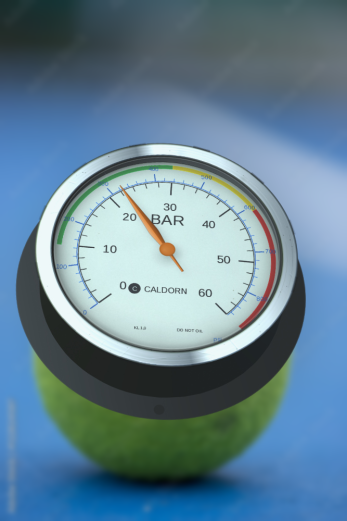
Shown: 22 bar
